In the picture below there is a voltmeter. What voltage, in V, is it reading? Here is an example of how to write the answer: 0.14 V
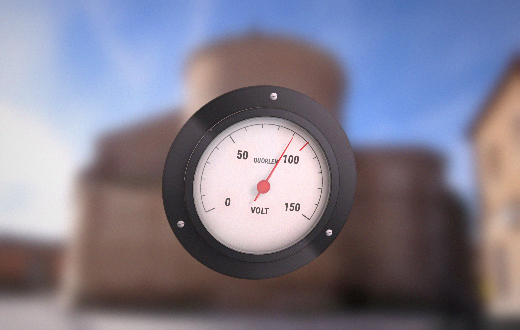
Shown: 90 V
